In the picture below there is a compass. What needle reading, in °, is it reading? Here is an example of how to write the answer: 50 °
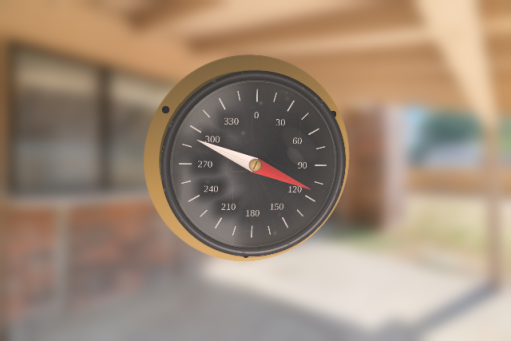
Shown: 112.5 °
